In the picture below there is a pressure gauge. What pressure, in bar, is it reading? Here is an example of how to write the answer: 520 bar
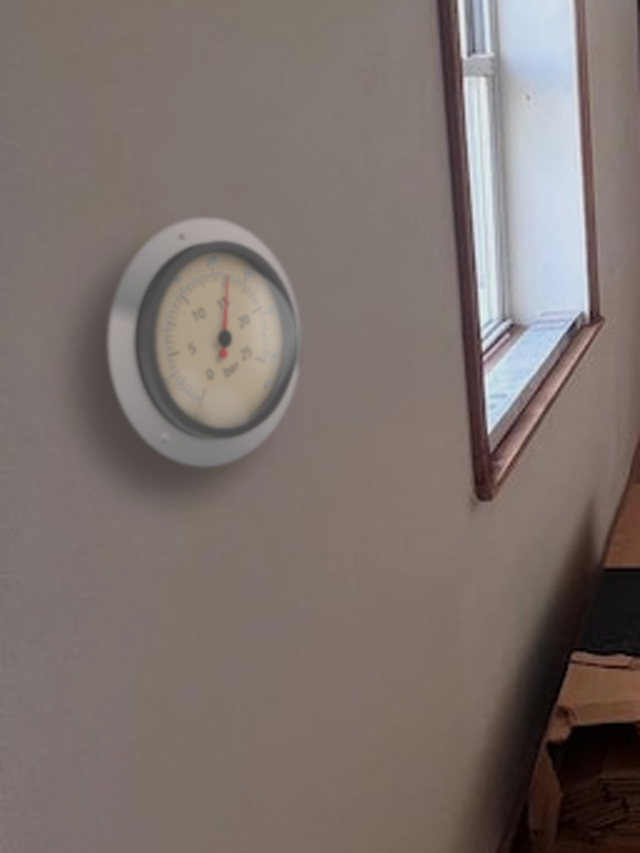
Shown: 15 bar
